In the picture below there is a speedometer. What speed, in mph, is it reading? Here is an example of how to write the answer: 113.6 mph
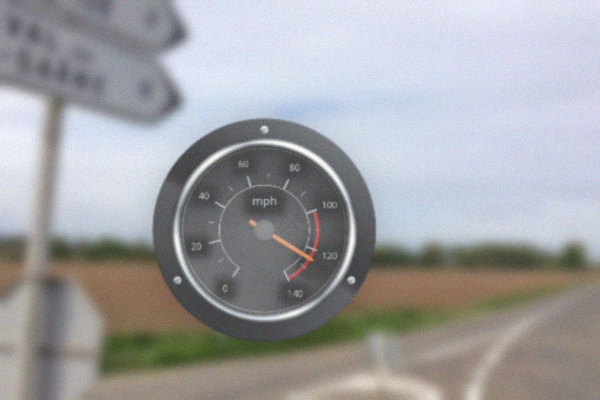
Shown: 125 mph
